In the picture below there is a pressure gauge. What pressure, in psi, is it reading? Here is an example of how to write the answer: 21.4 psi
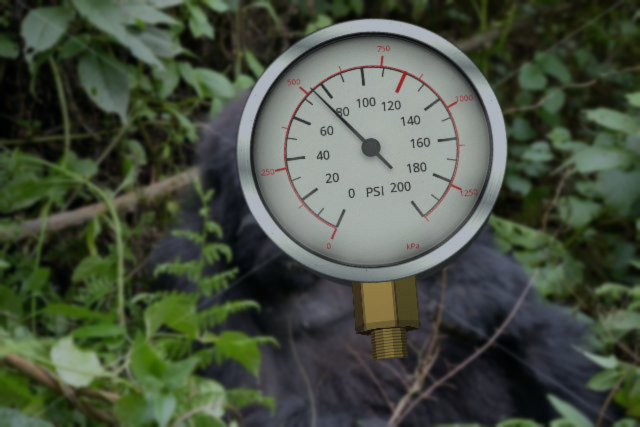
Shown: 75 psi
